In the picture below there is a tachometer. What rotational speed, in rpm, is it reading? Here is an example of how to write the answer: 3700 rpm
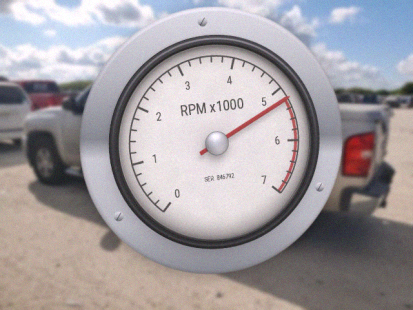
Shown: 5200 rpm
